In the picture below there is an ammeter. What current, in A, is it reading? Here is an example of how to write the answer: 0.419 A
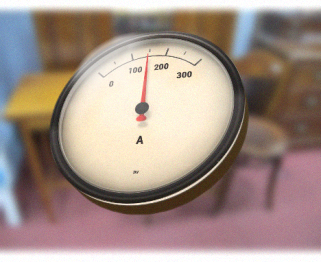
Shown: 150 A
